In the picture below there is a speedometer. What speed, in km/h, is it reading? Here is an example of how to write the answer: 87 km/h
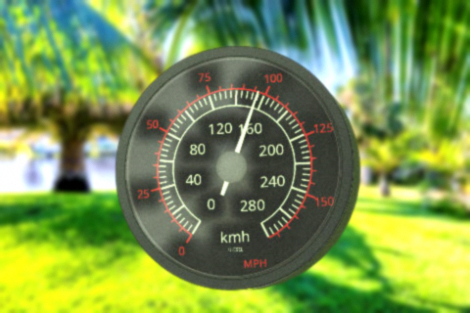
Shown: 156 km/h
